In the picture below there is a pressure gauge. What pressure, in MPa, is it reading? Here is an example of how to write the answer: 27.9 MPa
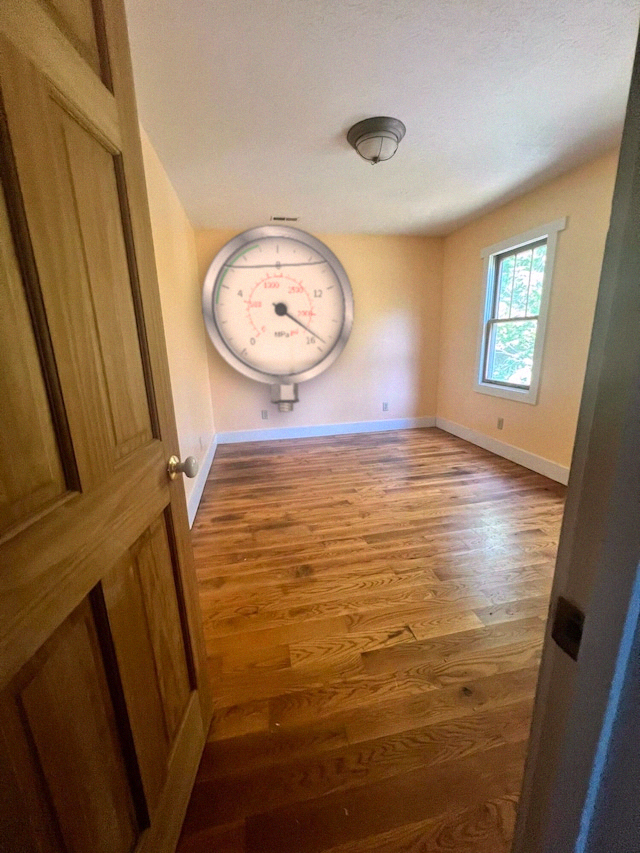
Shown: 15.5 MPa
